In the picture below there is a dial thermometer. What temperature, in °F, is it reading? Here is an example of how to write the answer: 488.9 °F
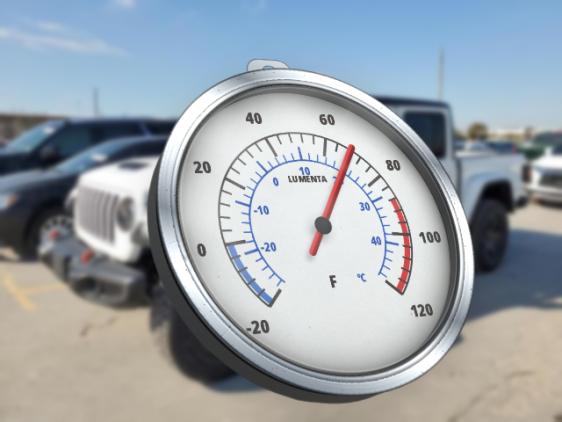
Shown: 68 °F
